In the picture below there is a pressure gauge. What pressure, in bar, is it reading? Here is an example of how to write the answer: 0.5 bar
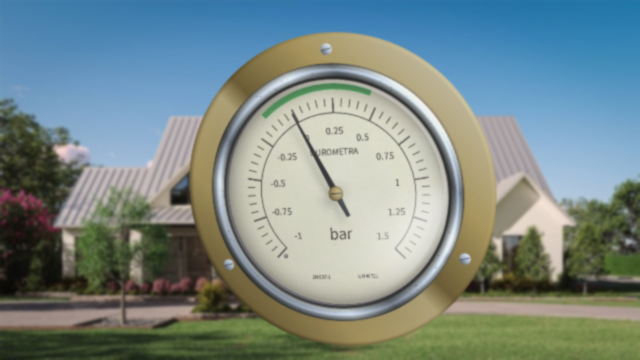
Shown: 0 bar
